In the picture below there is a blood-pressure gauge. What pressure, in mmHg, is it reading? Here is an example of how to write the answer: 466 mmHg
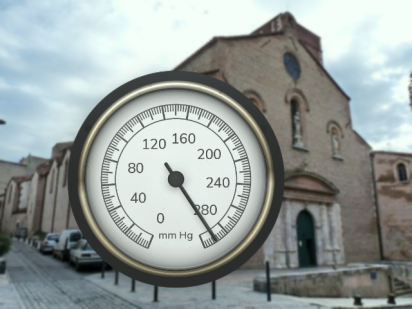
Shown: 290 mmHg
